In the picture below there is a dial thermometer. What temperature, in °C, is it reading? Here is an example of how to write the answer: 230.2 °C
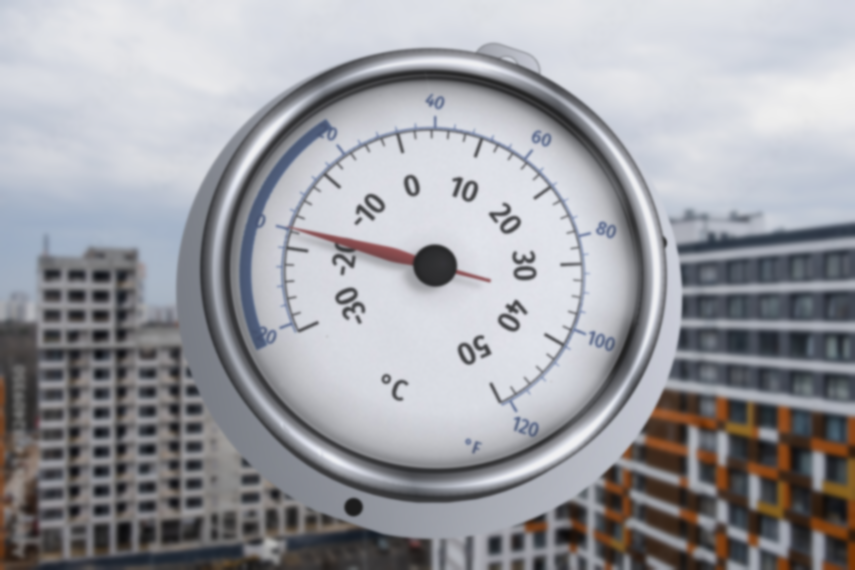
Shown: -18 °C
